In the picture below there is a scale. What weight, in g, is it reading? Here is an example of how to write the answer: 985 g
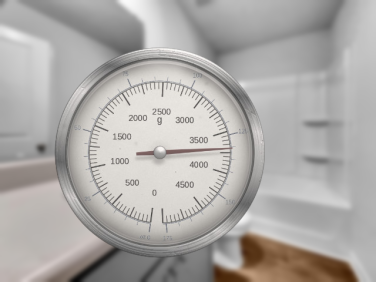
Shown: 3700 g
